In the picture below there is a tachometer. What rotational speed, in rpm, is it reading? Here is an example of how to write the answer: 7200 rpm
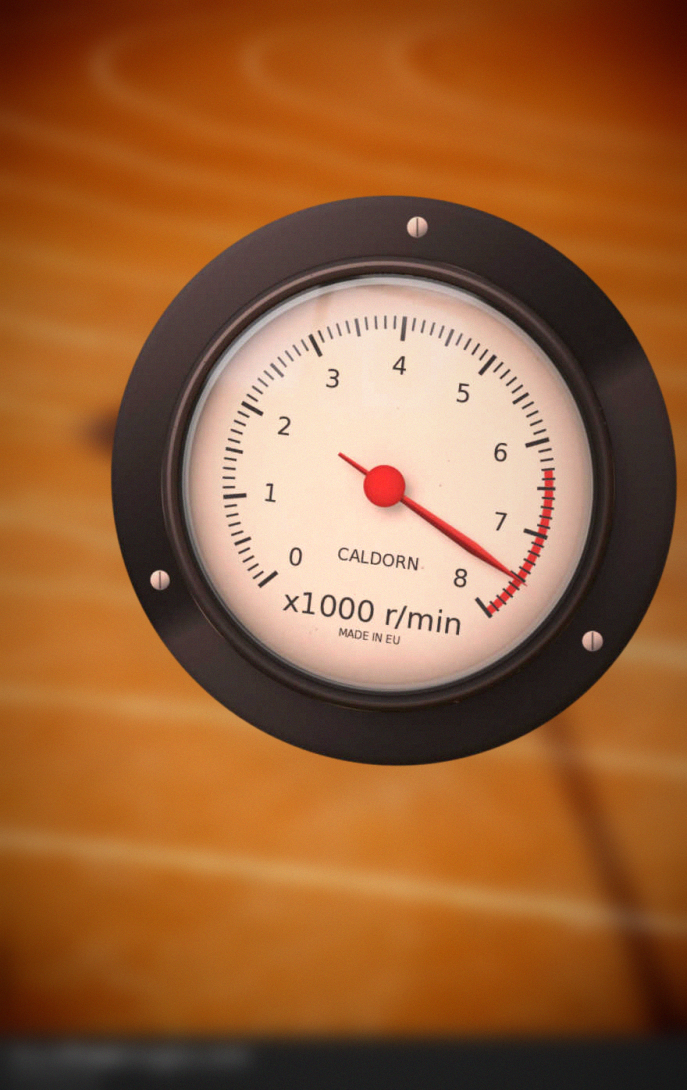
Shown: 7500 rpm
